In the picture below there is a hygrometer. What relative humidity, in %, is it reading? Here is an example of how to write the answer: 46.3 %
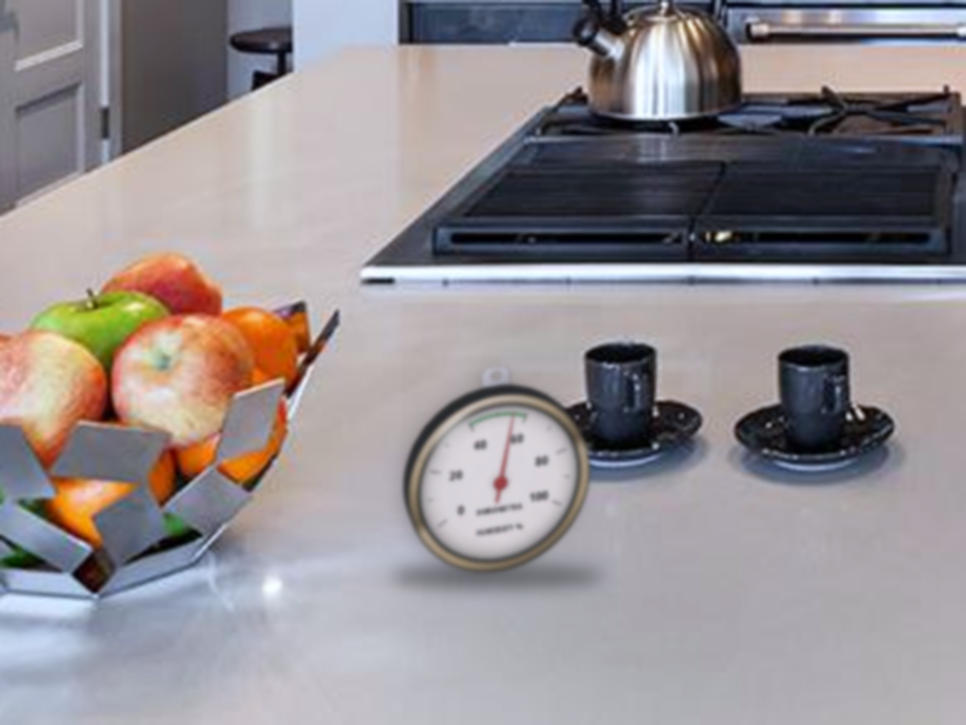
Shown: 55 %
